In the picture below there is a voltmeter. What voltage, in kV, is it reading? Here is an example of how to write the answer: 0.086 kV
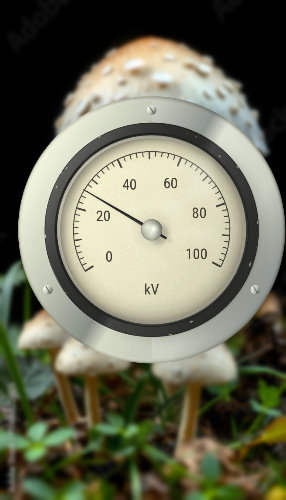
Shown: 26 kV
